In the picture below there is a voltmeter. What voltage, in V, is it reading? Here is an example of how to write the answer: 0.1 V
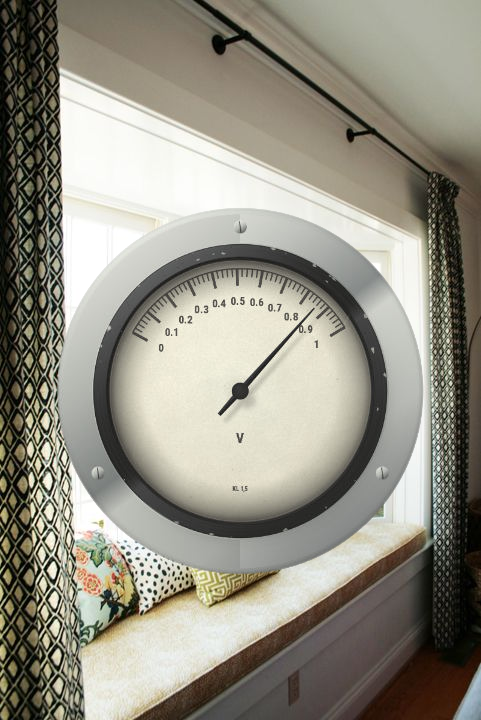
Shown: 0.86 V
